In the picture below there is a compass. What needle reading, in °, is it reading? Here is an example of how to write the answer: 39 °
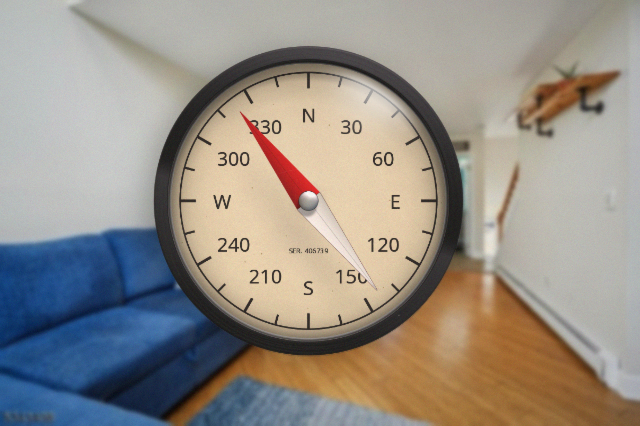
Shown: 322.5 °
